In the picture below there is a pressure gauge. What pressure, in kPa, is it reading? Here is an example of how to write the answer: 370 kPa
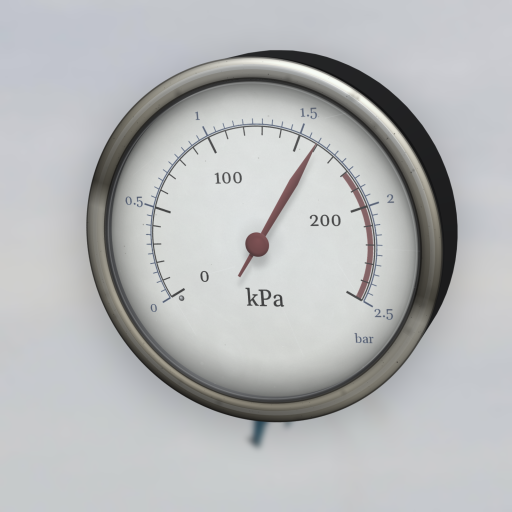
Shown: 160 kPa
